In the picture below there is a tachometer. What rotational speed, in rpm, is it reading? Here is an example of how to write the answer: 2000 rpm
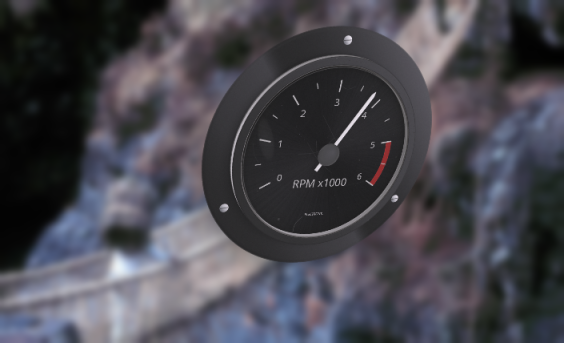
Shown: 3750 rpm
